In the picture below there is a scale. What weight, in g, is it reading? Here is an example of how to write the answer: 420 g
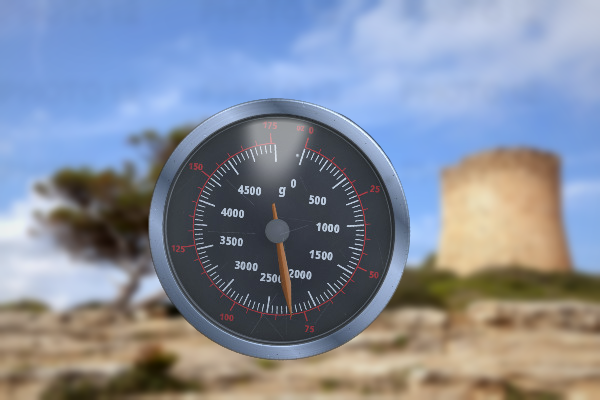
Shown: 2250 g
